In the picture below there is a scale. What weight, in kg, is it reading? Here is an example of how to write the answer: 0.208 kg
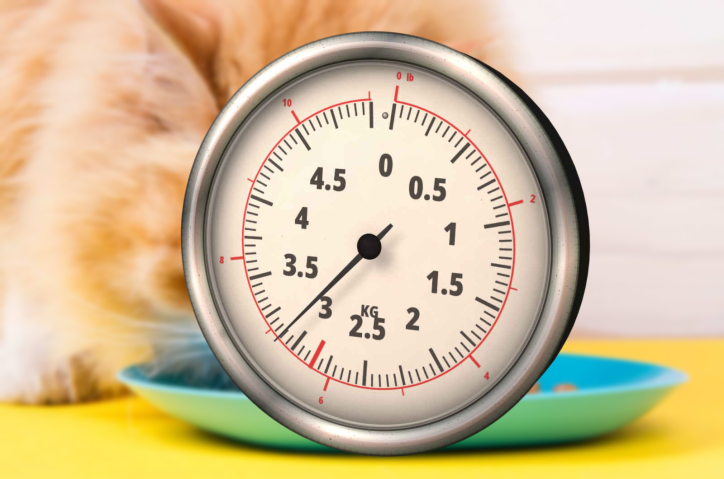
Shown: 3.1 kg
